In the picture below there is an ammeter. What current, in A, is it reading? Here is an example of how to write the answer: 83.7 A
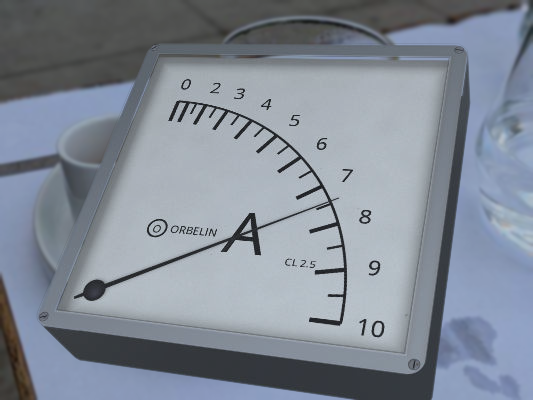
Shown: 7.5 A
